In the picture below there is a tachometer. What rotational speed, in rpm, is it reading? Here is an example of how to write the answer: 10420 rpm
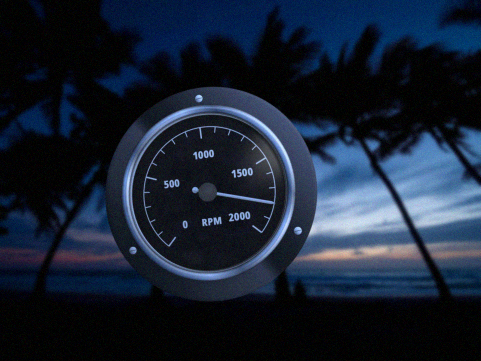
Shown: 1800 rpm
